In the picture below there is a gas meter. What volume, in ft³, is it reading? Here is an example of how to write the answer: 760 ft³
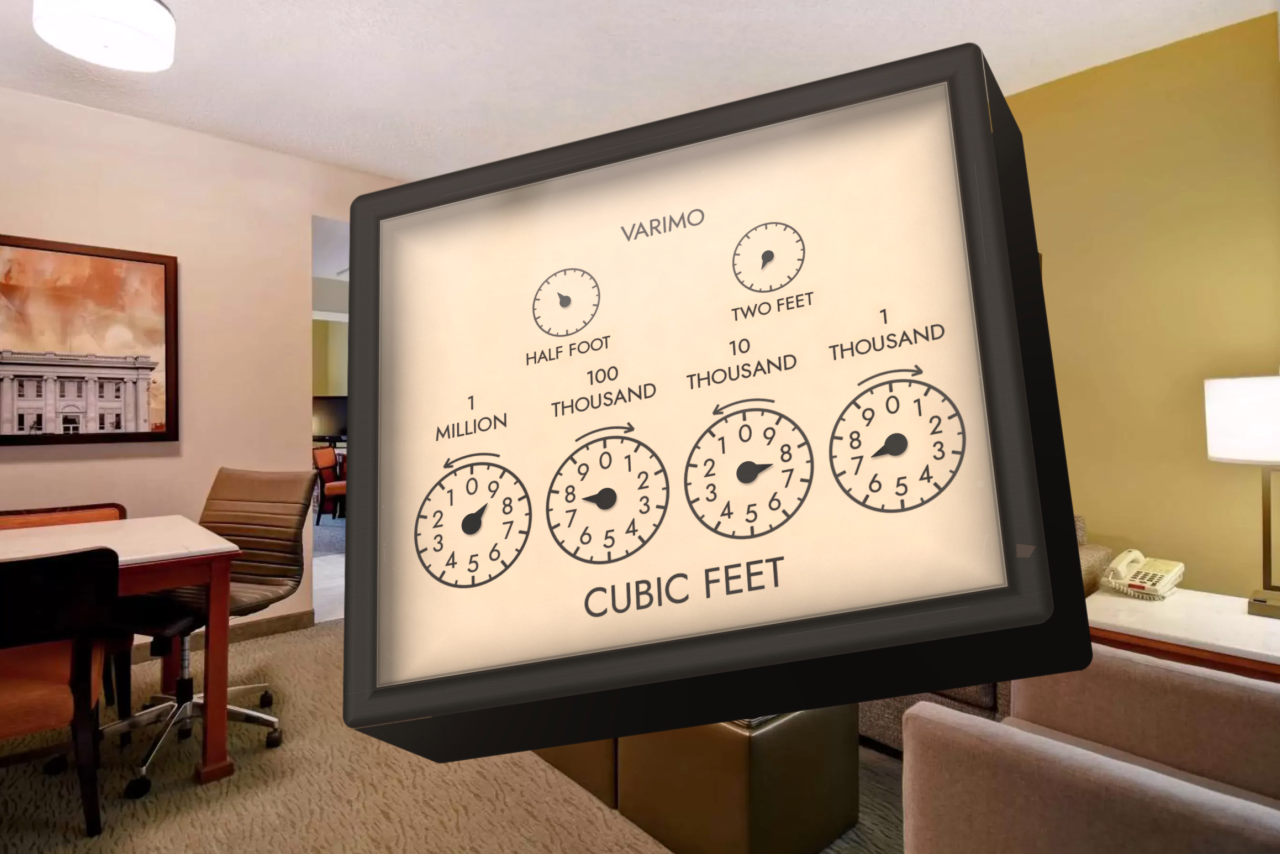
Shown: 877700 ft³
